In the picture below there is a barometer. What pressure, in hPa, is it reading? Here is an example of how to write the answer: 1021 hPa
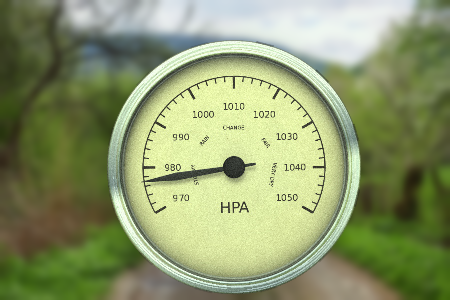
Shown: 977 hPa
